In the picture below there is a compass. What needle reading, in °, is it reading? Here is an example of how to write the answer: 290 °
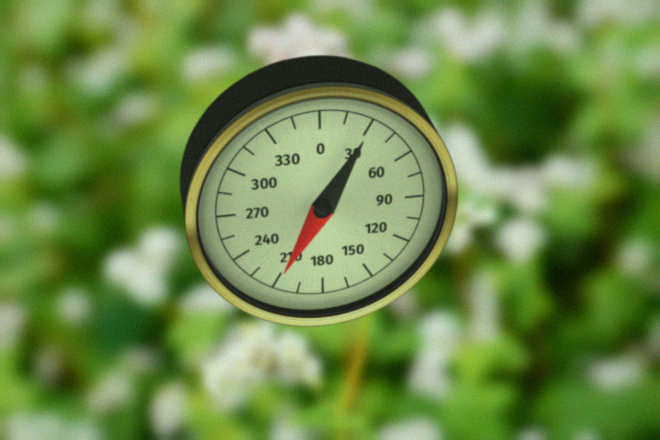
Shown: 210 °
